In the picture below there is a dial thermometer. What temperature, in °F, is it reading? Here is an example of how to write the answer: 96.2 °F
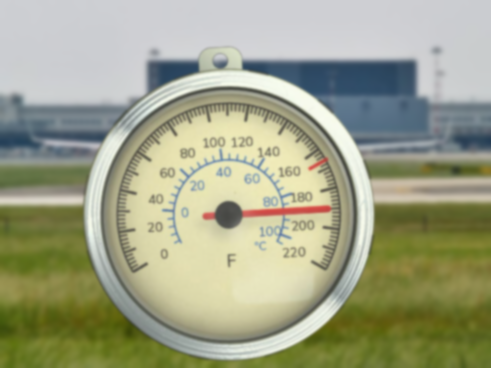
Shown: 190 °F
